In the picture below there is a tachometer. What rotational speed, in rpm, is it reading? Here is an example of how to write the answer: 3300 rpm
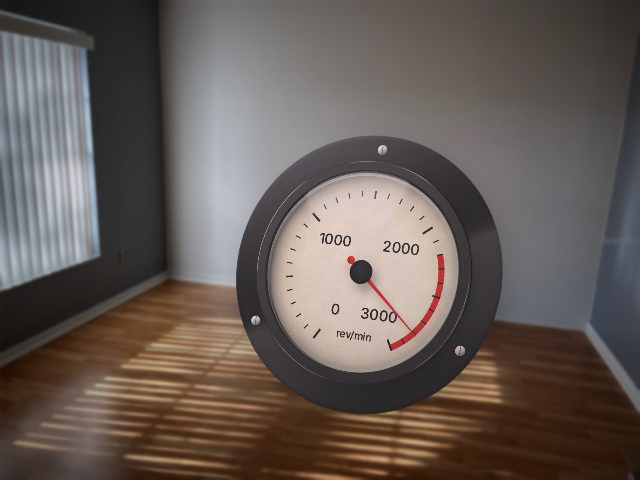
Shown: 2800 rpm
